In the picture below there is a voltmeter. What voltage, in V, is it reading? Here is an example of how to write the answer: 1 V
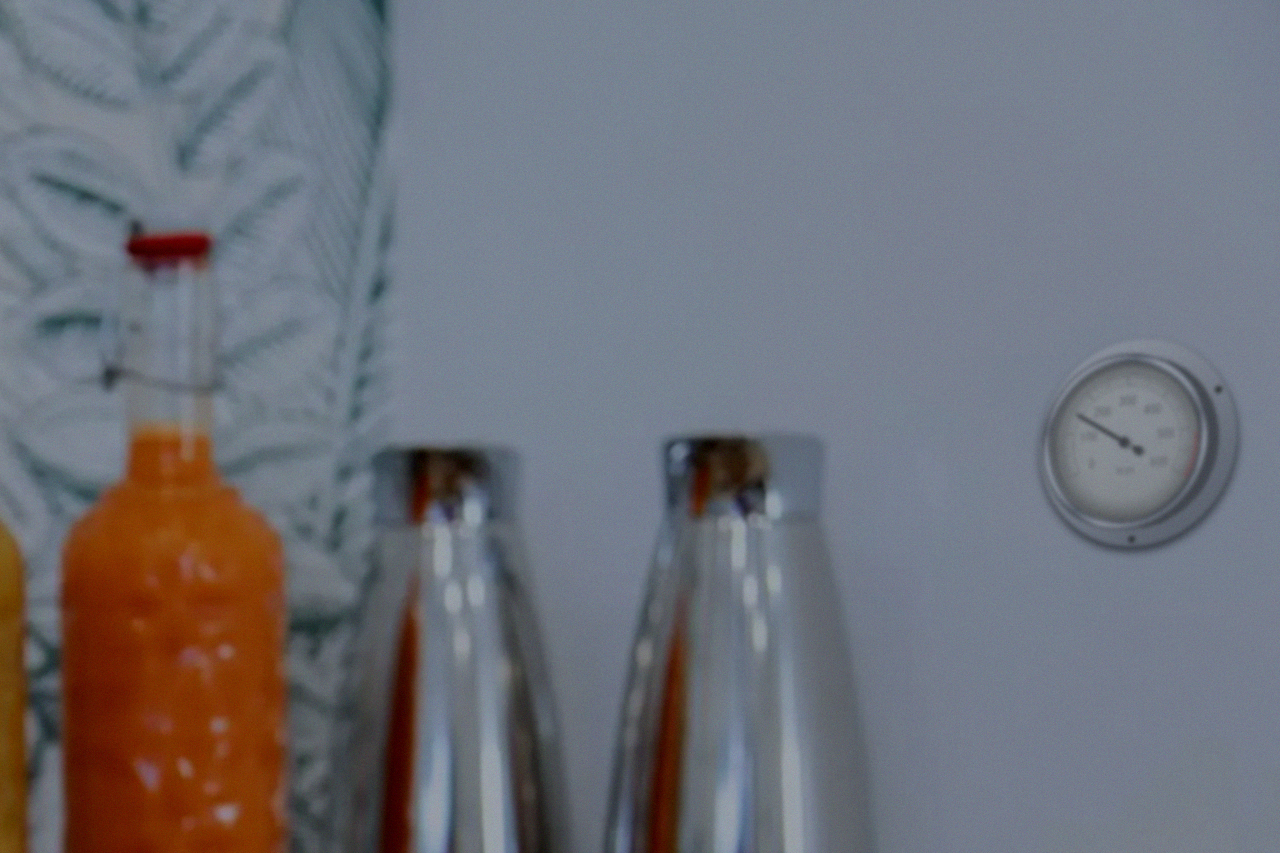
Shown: 150 V
